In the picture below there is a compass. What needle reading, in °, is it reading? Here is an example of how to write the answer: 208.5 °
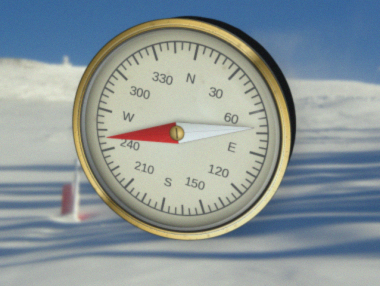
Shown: 250 °
